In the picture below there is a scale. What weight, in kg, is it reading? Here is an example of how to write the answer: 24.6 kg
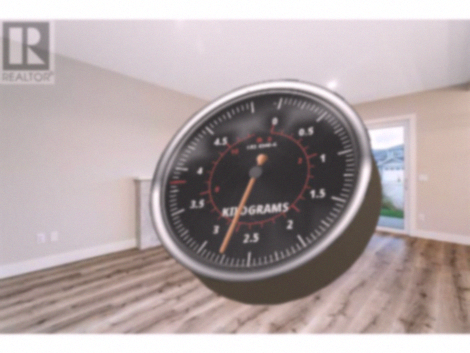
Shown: 2.75 kg
